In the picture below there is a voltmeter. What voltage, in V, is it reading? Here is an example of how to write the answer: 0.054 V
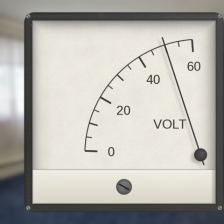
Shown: 50 V
